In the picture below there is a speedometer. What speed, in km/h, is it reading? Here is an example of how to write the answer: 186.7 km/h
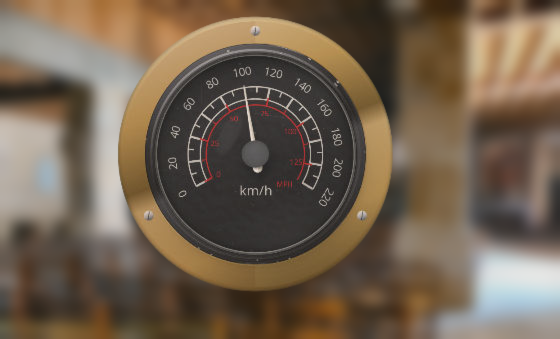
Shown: 100 km/h
